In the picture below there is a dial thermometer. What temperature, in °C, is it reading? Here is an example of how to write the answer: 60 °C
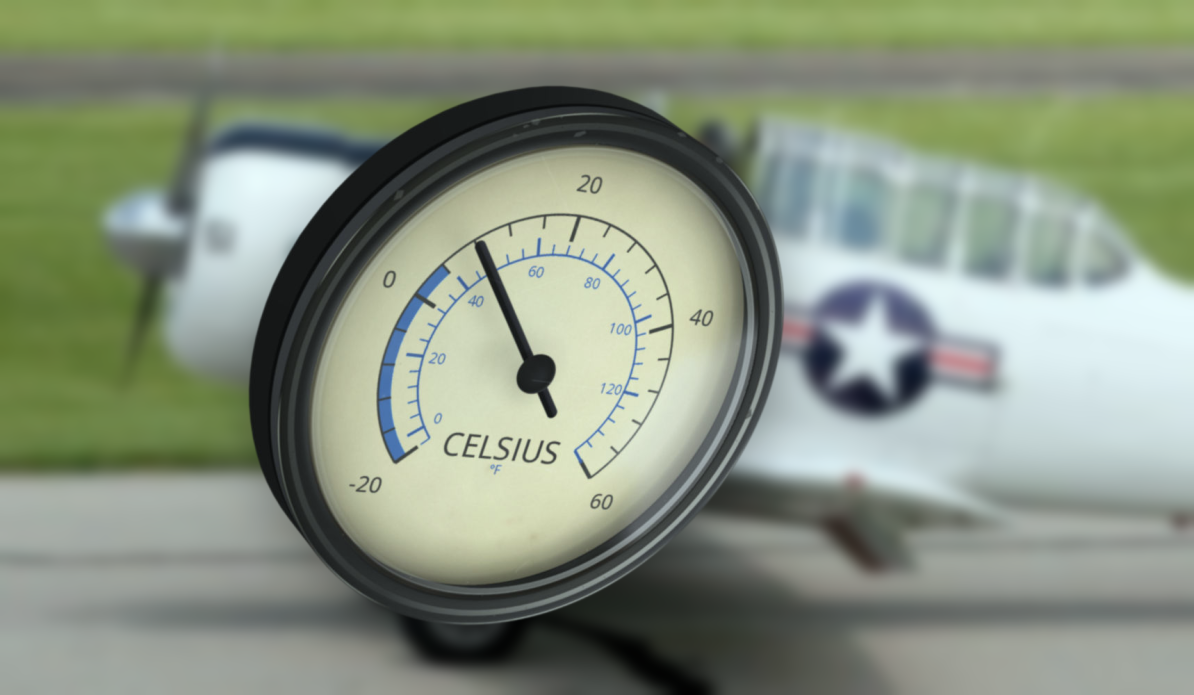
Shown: 8 °C
